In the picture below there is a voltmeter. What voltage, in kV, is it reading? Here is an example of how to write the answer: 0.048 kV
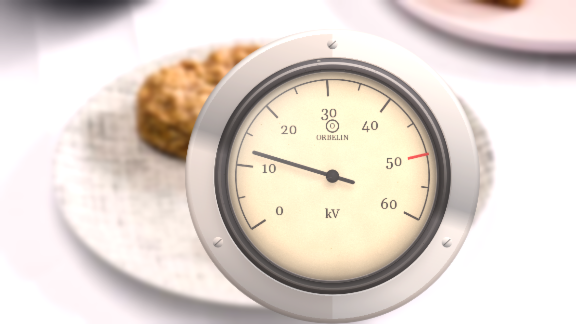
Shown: 12.5 kV
